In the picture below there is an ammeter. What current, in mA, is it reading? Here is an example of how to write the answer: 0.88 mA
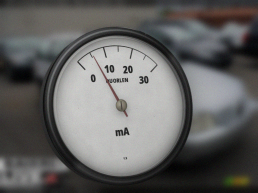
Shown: 5 mA
